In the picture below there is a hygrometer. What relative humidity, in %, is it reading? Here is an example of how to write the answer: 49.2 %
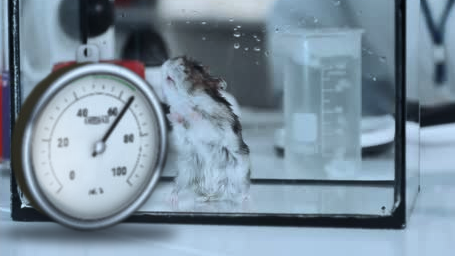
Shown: 64 %
